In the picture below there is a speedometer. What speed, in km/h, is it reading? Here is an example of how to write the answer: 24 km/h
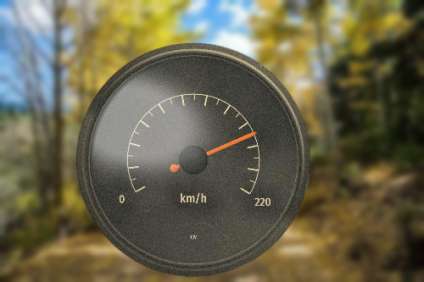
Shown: 170 km/h
